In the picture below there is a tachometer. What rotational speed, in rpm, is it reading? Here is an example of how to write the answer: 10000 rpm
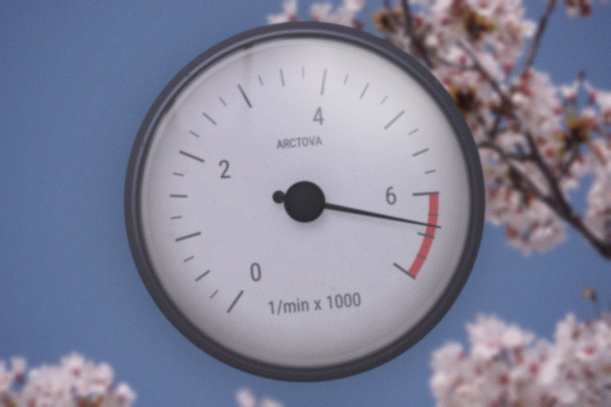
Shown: 6375 rpm
